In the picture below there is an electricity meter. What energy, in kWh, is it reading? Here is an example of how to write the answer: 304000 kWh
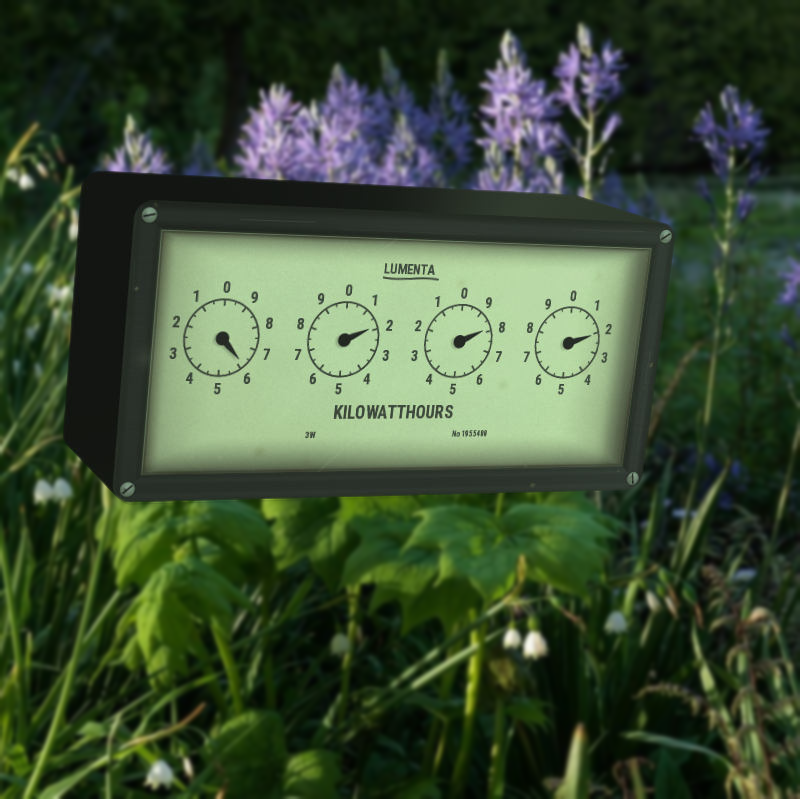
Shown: 6182 kWh
